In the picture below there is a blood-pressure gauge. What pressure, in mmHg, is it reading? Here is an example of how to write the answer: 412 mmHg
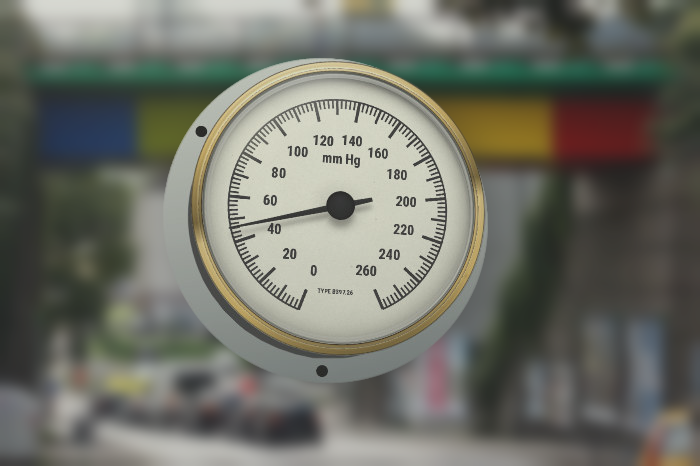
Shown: 46 mmHg
